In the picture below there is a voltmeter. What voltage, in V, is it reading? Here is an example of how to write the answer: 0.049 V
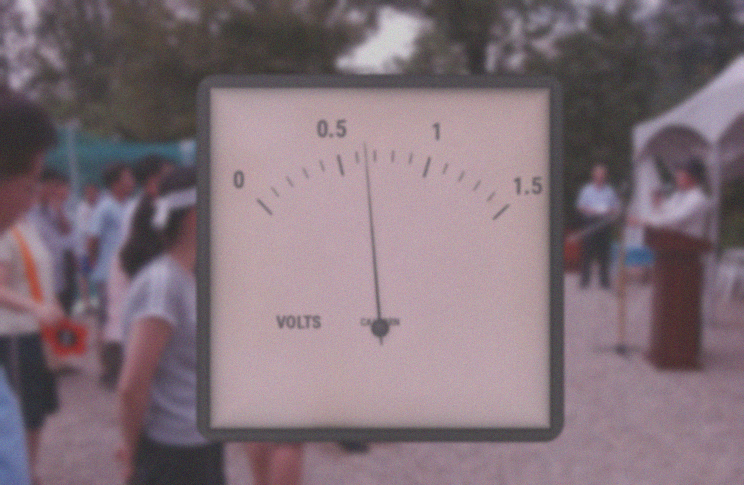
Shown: 0.65 V
